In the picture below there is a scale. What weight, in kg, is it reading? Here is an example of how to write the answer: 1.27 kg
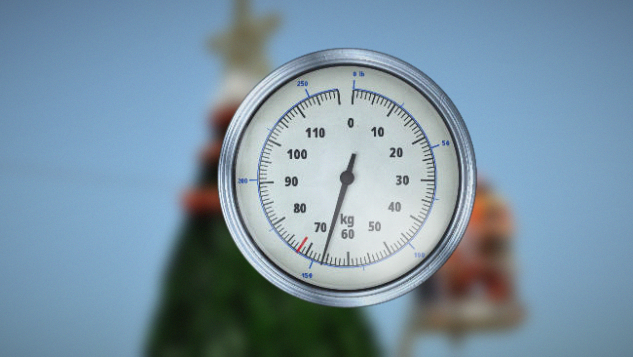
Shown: 66 kg
